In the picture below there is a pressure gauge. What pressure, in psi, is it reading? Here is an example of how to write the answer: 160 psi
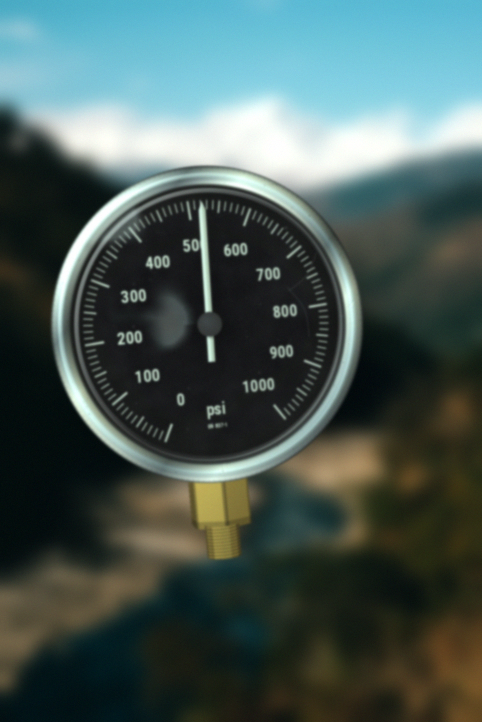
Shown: 520 psi
